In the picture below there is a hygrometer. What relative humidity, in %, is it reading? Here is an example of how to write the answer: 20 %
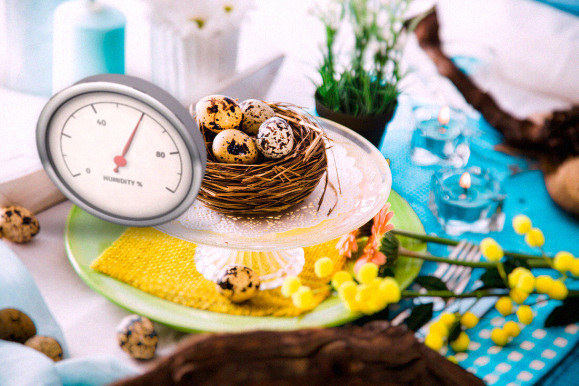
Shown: 60 %
